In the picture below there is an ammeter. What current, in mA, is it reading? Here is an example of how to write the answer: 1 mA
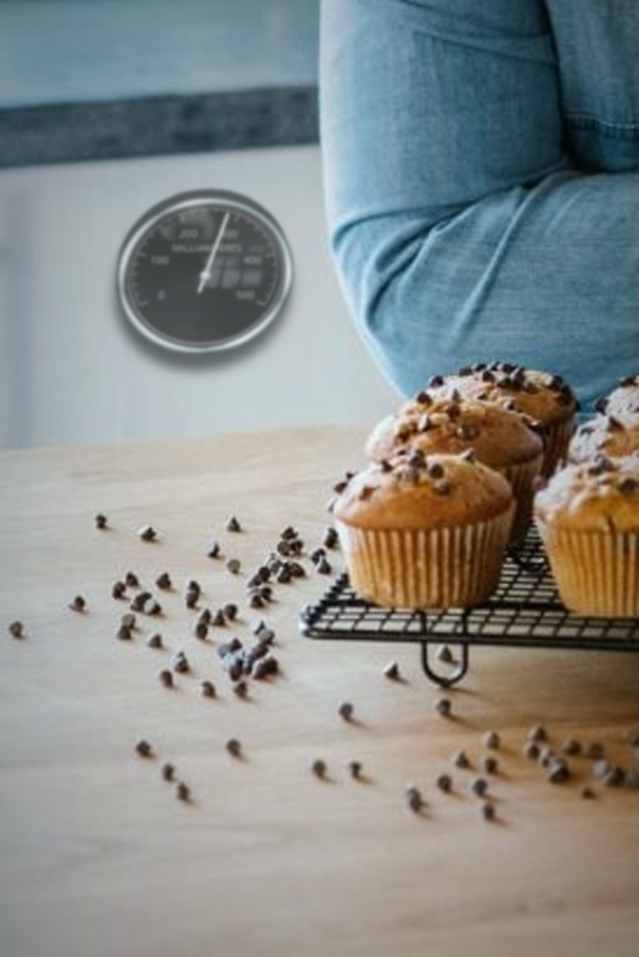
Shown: 280 mA
